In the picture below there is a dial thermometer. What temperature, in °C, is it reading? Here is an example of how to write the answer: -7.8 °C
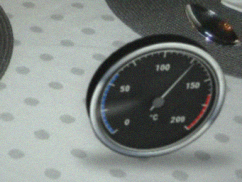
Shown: 125 °C
